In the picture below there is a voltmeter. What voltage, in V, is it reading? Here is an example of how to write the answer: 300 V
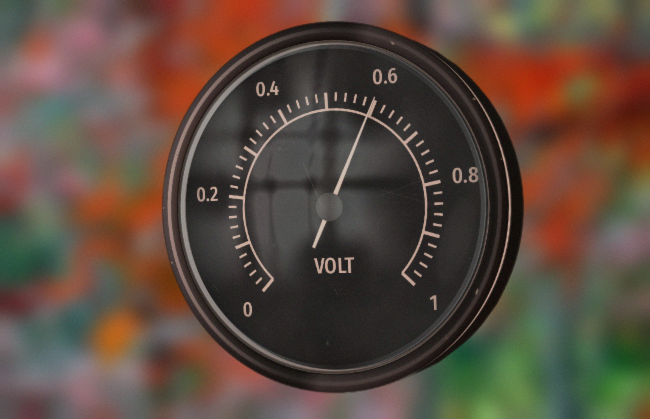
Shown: 0.6 V
